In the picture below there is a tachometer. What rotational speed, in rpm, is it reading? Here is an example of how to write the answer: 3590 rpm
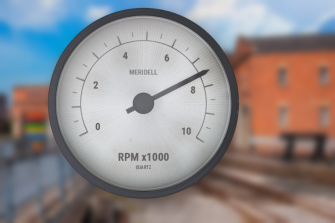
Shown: 7500 rpm
